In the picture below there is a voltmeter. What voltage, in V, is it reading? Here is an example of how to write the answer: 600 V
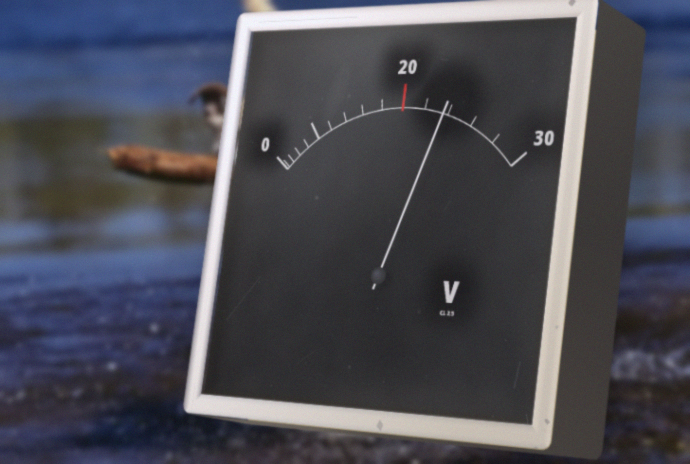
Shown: 24 V
